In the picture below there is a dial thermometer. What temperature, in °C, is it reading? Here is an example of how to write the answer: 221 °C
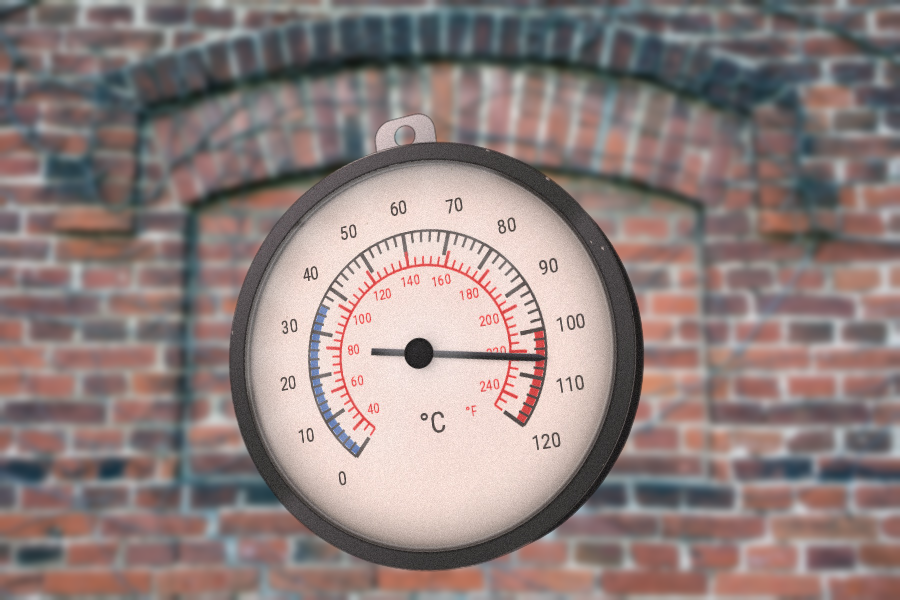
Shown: 106 °C
